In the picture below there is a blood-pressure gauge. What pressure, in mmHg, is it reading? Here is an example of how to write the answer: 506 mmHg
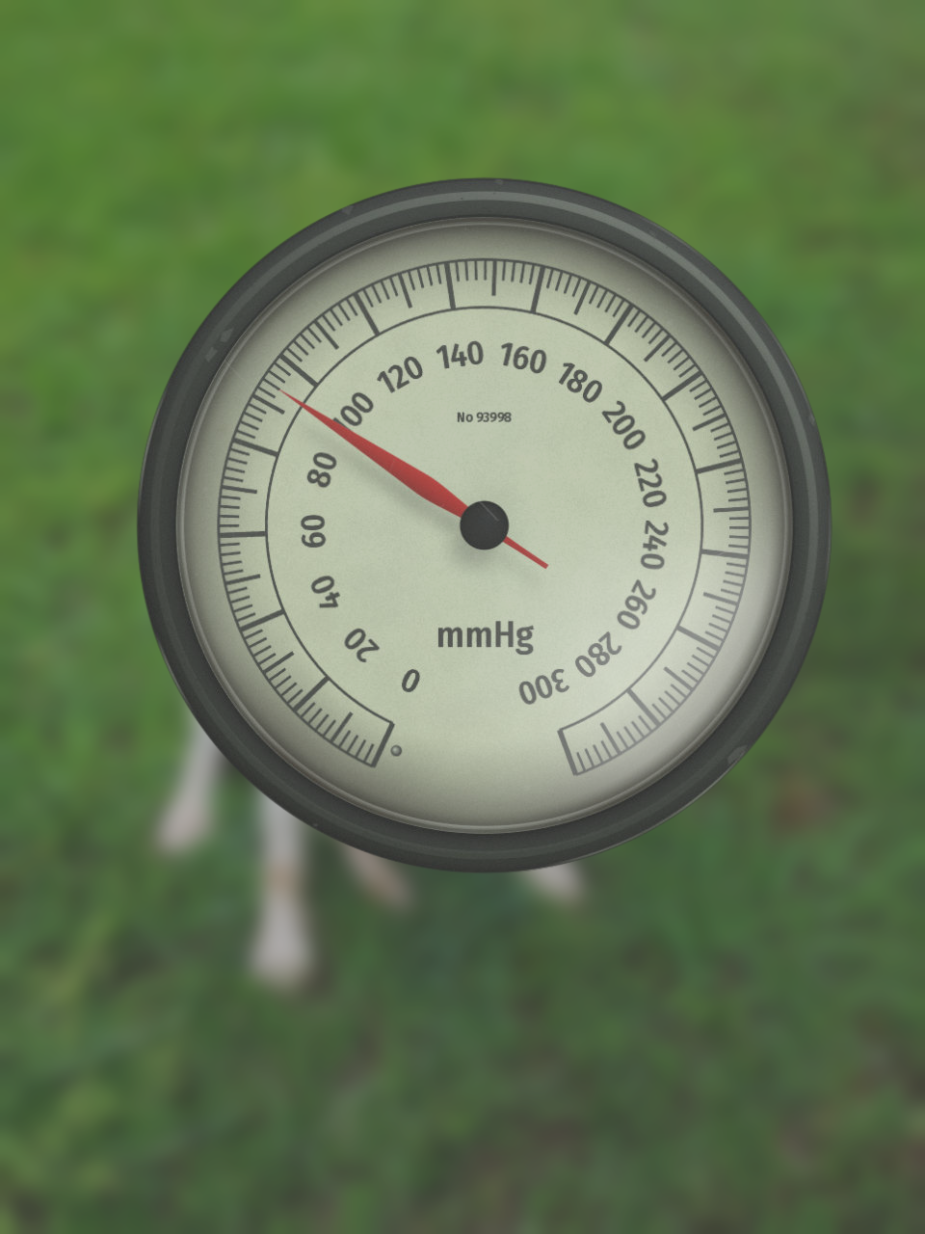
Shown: 94 mmHg
